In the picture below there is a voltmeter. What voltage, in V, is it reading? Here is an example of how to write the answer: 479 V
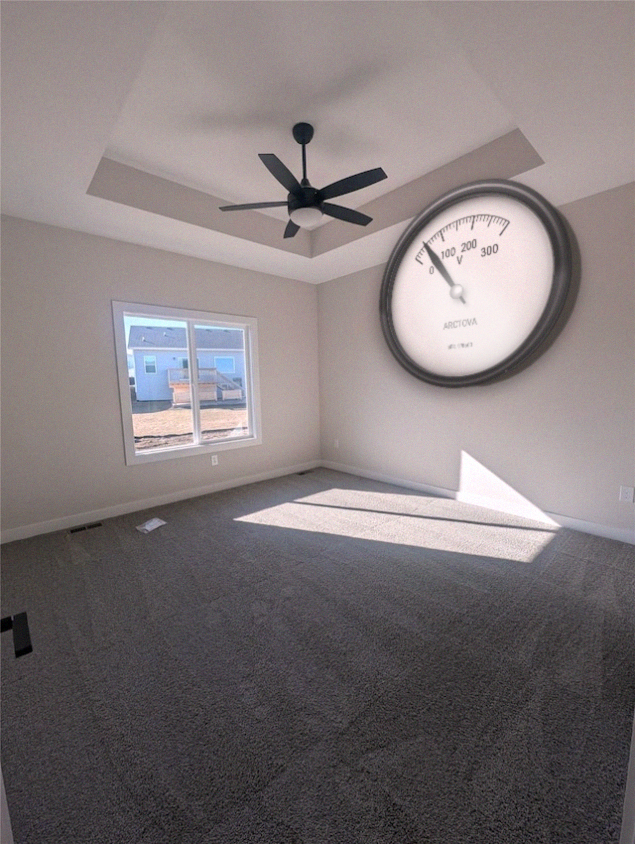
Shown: 50 V
